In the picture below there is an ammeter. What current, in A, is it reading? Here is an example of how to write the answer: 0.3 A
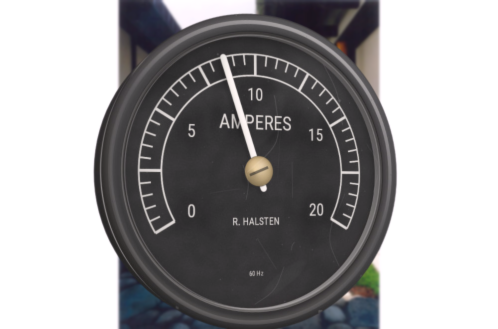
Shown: 8.5 A
